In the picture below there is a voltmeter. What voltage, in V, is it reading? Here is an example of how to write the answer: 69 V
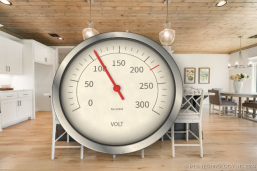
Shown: 110 V
